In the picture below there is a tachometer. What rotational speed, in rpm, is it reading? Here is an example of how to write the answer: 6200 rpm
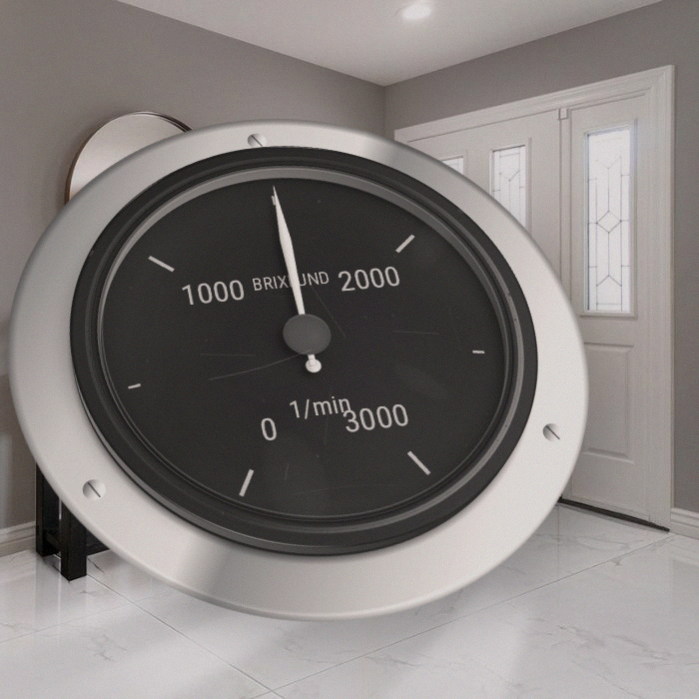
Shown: 1500 rpm
